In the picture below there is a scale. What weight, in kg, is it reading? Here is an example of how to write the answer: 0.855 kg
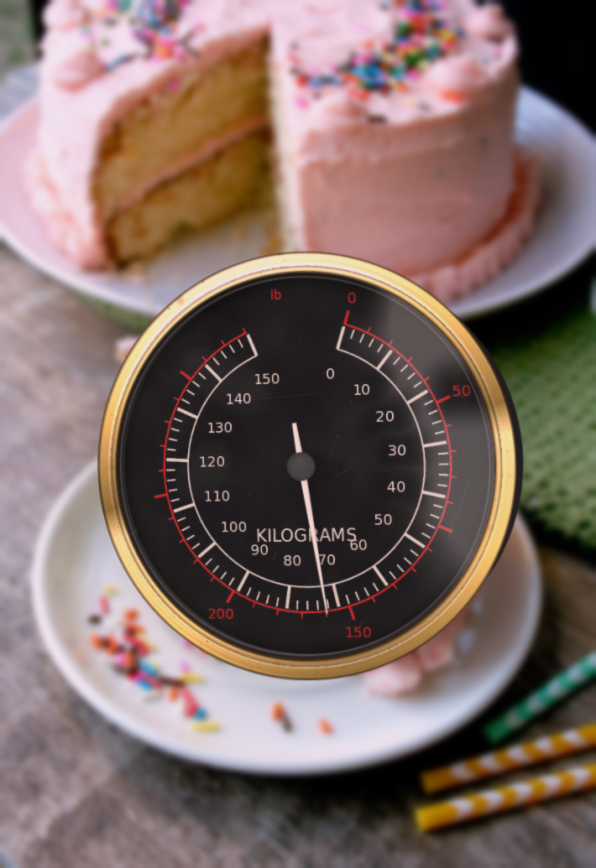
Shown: 72 kg
